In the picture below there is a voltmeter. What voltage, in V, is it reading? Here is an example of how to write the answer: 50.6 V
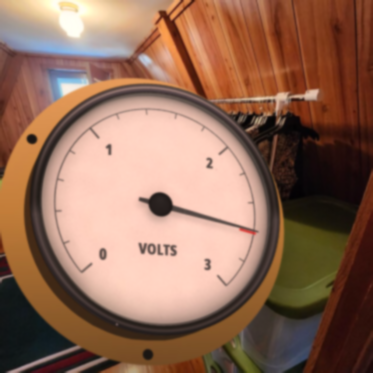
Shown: 2.6 V
